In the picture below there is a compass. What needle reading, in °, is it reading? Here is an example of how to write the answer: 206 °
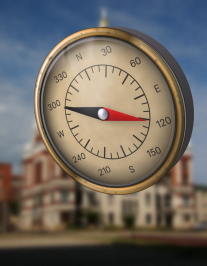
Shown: 120 °
